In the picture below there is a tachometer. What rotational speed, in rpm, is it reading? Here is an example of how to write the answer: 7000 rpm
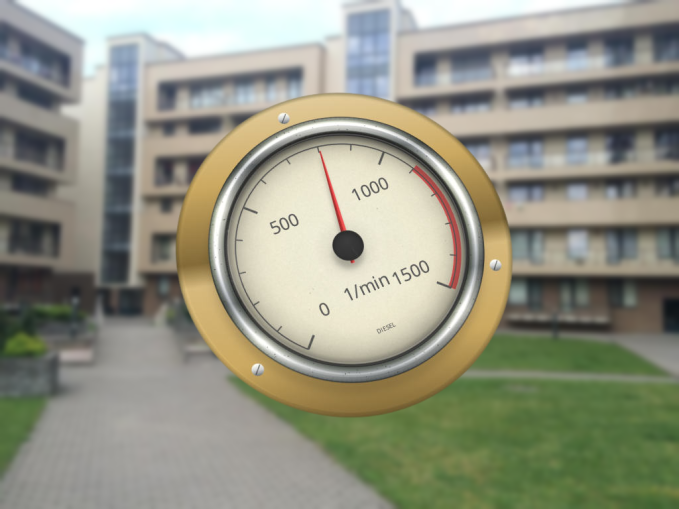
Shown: 800 rpm
